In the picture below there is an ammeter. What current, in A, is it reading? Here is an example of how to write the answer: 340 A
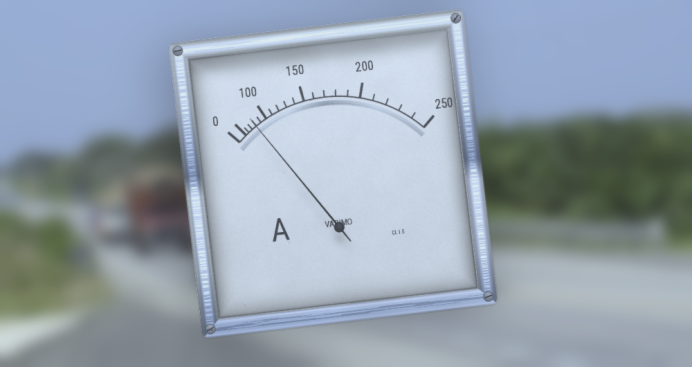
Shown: 80 A
